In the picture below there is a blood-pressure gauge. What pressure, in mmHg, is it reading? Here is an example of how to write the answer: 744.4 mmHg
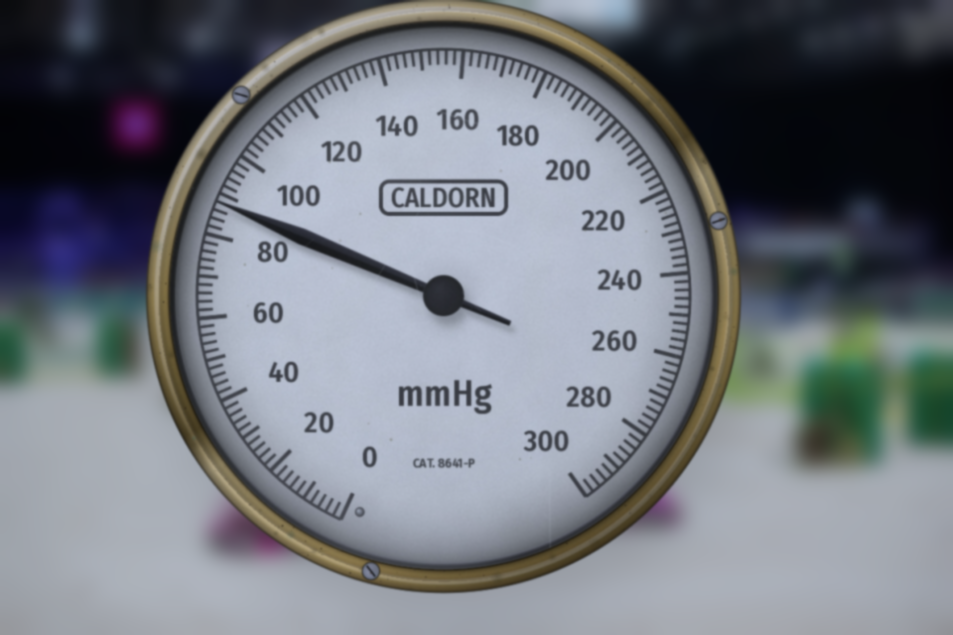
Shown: 88 mmHg
